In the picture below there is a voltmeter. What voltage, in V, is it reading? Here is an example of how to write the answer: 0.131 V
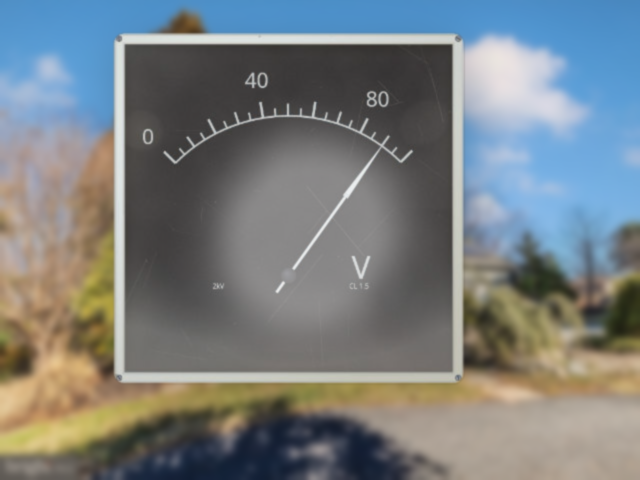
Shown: 90 V
